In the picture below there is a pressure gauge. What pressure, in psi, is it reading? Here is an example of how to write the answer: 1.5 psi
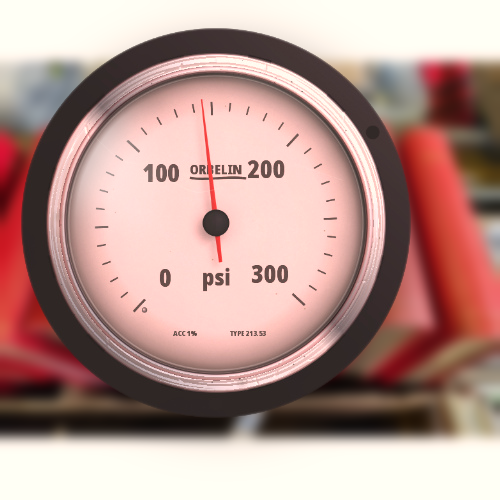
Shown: 145 psi
